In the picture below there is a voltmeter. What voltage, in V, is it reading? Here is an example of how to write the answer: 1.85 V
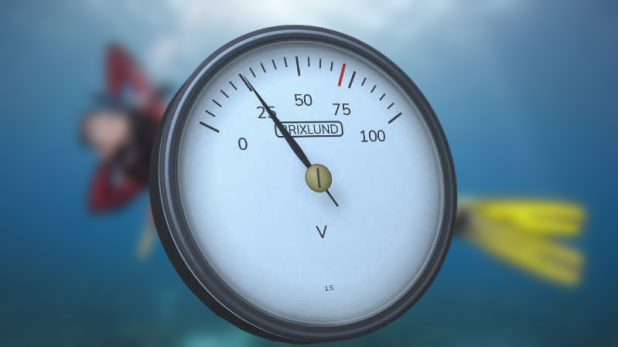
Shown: 25 V
